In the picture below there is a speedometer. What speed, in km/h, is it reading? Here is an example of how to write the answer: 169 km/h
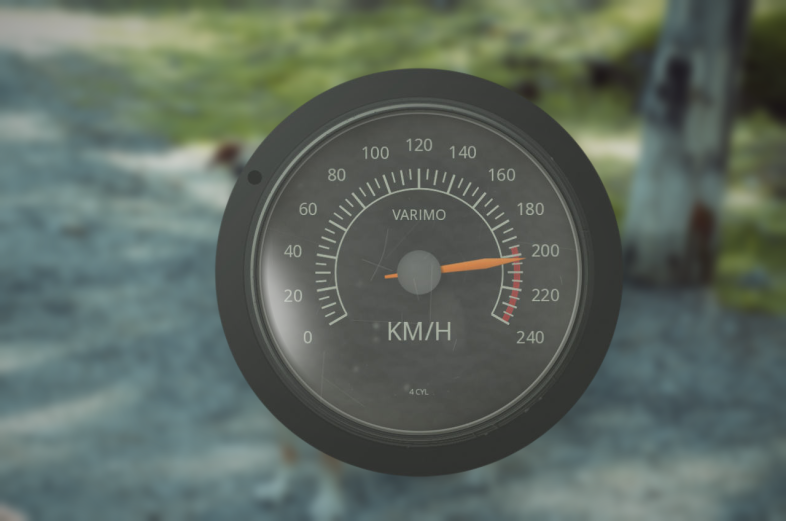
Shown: 202.5 km/h
